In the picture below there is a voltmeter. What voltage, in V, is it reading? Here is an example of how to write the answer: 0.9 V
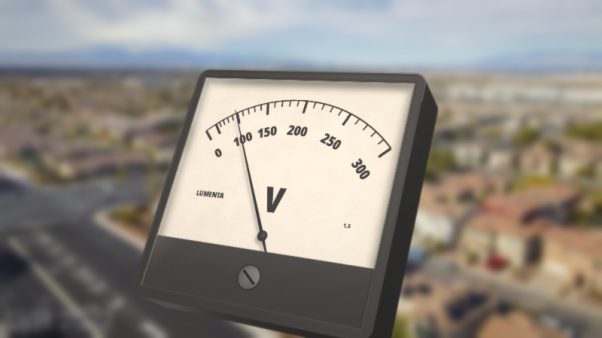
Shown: 100 V
